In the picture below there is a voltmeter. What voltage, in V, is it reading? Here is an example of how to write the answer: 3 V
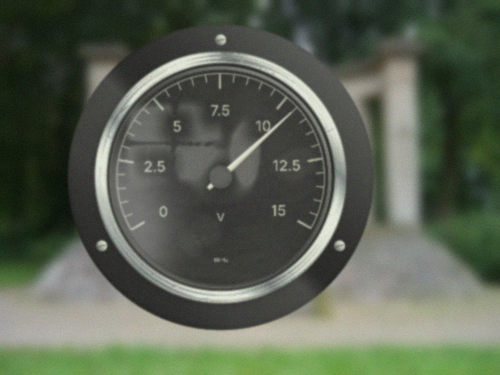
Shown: 10.5 V
